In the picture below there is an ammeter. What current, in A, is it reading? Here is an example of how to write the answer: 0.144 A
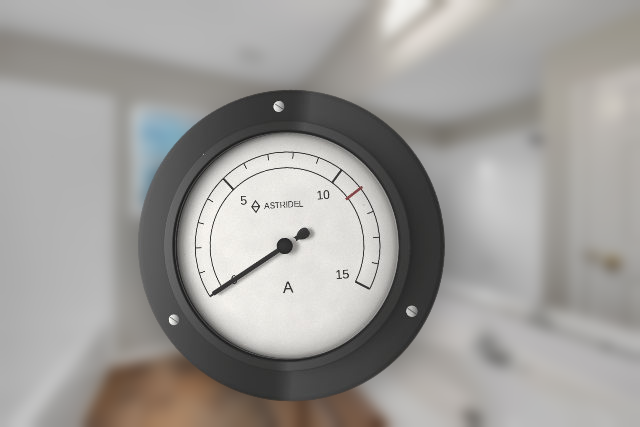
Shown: 0 A
